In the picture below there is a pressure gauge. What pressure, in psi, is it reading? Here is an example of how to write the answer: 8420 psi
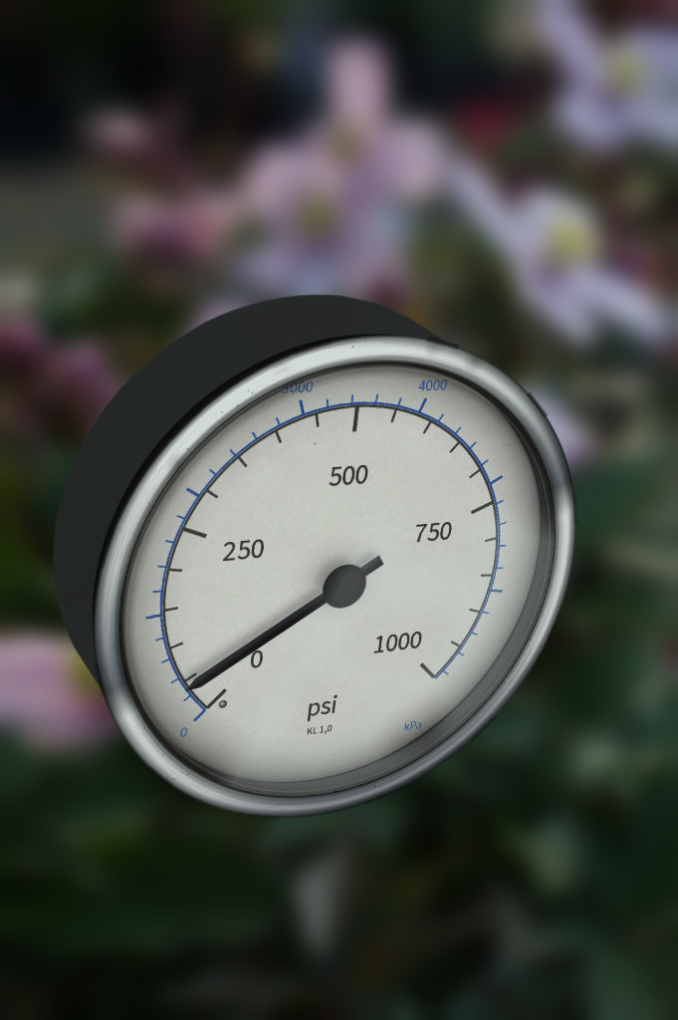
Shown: 50 psi
